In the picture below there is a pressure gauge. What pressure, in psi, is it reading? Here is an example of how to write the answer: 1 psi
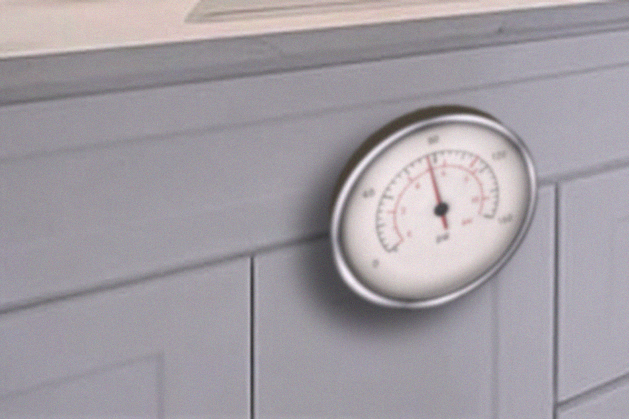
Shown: 75 psi
